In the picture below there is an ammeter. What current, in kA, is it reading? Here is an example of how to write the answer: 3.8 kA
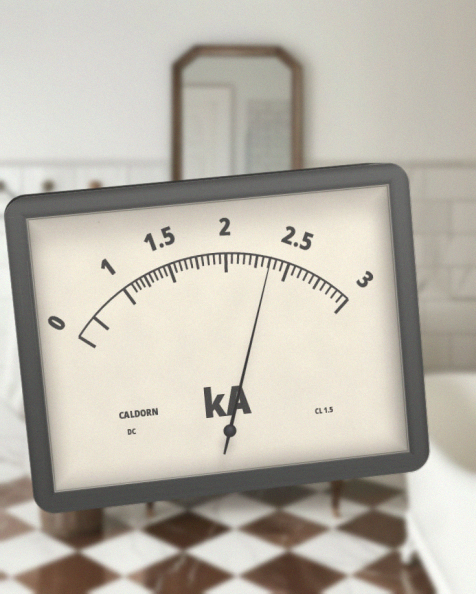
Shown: 2.35 kA
